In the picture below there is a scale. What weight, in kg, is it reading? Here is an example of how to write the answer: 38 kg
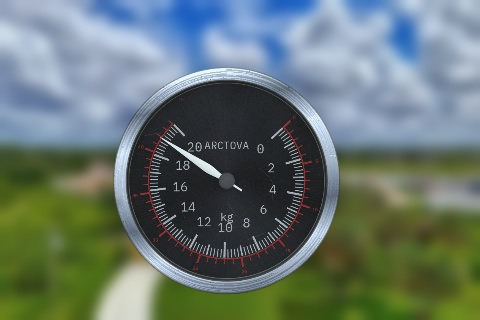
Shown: 19 kg
